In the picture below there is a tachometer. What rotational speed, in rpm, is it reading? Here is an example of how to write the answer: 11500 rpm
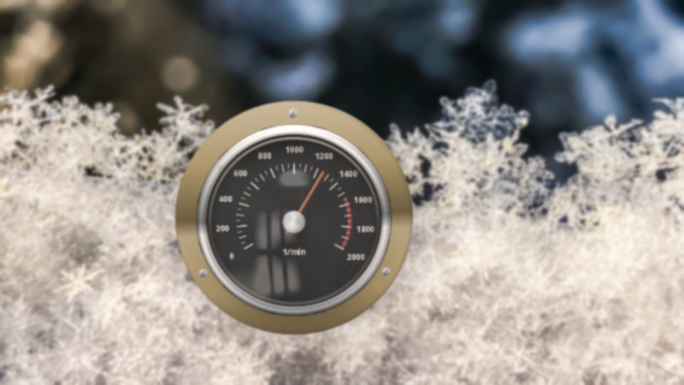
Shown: 1250 rpm
